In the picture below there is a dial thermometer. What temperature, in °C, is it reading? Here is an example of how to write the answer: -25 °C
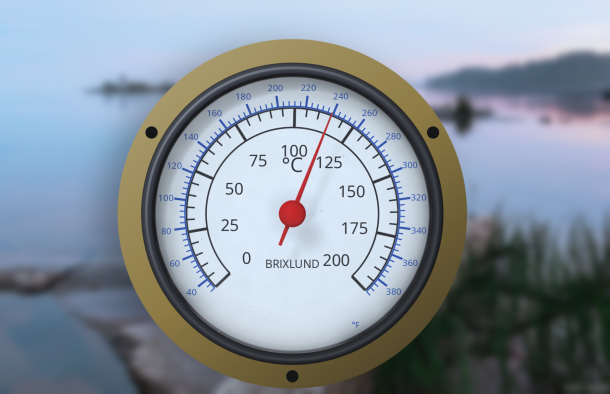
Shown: 115 °C
